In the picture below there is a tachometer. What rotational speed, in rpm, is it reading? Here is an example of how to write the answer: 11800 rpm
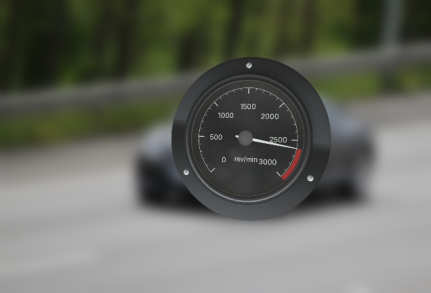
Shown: 2600 rpm
